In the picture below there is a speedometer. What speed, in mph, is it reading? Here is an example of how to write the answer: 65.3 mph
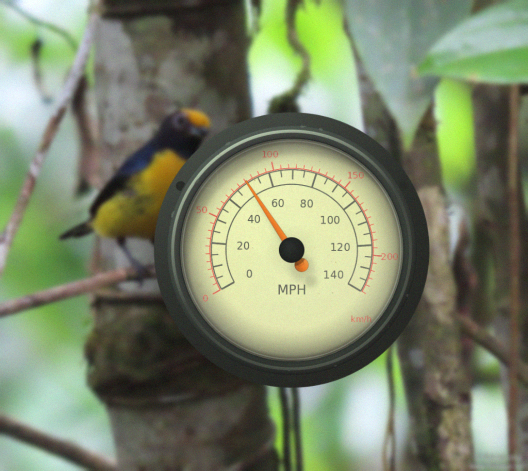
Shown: 50 mph
